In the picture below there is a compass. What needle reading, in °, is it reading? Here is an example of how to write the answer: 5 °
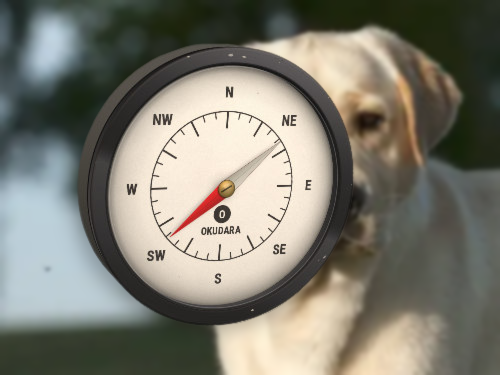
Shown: 230 °
